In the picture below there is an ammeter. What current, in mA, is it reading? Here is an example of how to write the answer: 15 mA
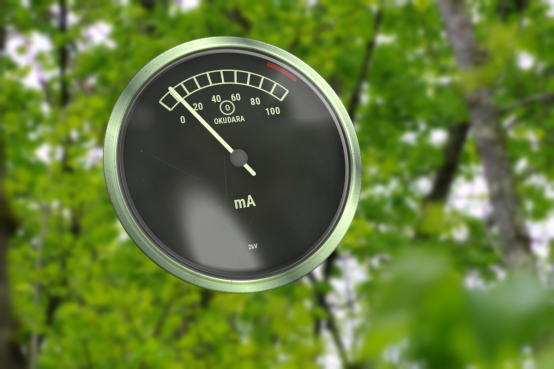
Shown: 10 mA
